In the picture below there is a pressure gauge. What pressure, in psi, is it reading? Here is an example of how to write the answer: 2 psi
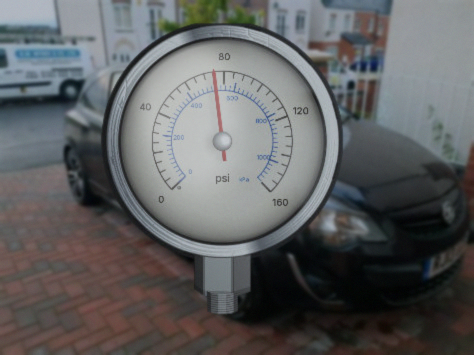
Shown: 75 psi
